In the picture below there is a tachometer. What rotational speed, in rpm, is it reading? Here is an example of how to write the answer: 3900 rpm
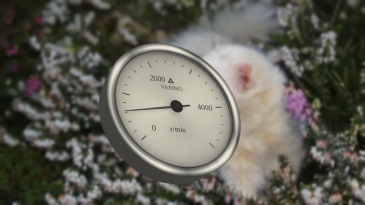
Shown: 600 rpm
